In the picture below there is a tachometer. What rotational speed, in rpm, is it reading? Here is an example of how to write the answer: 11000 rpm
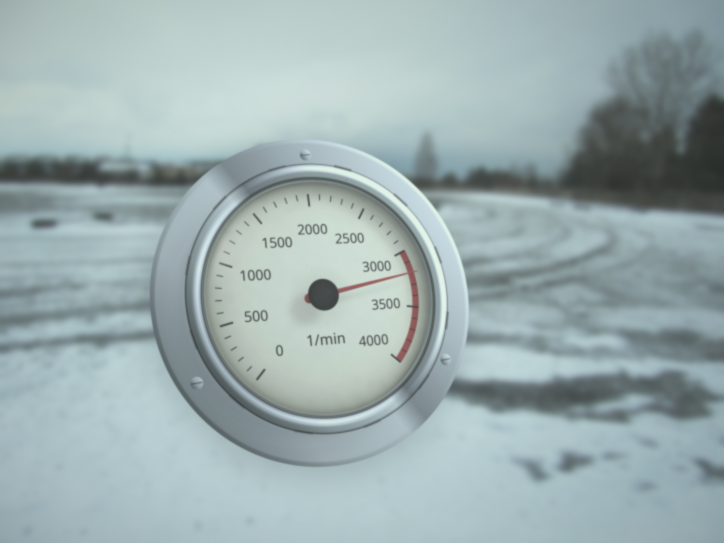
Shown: 3200 rpm
